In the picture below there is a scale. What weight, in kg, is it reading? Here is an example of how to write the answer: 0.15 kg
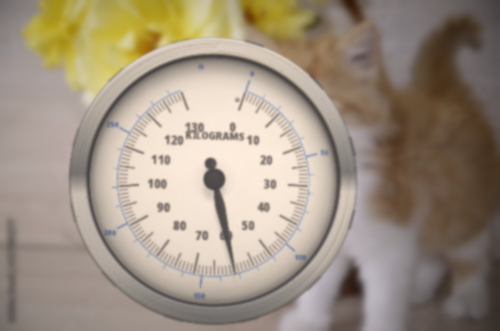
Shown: 60 kg
